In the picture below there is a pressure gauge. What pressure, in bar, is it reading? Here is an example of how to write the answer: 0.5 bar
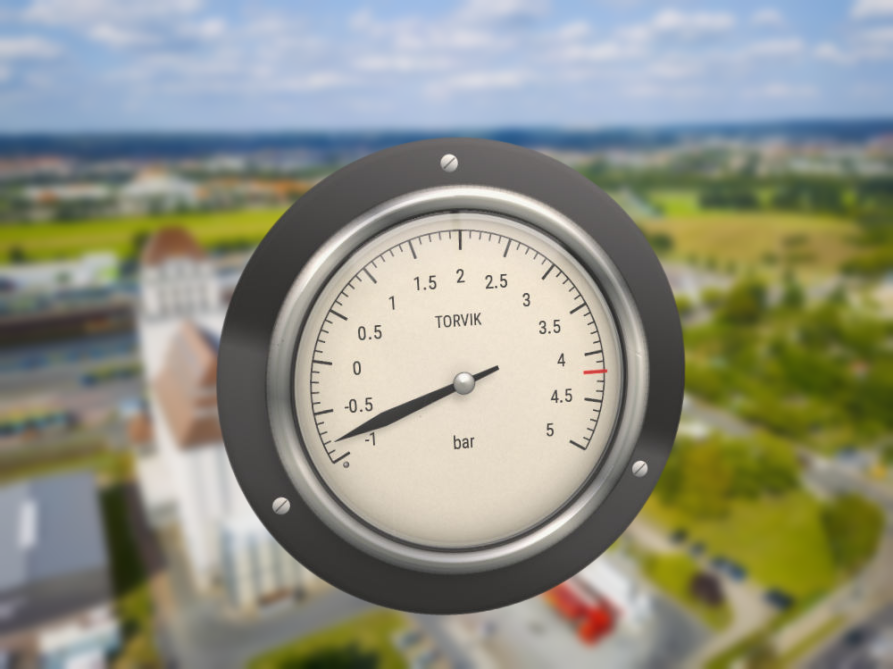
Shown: -0.8 bar
